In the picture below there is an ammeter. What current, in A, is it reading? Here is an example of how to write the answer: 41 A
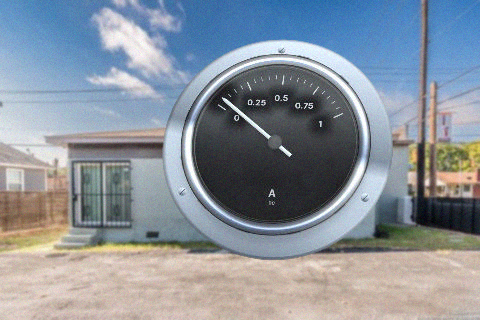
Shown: 0.05 A
